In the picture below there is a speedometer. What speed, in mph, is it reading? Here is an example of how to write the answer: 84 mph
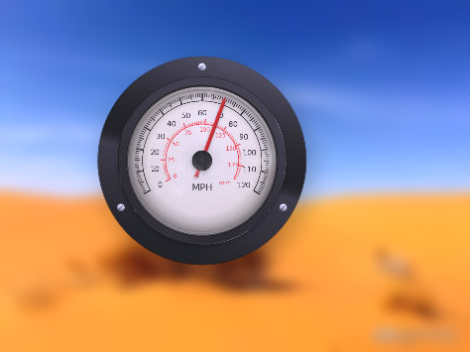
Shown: 70 mph
